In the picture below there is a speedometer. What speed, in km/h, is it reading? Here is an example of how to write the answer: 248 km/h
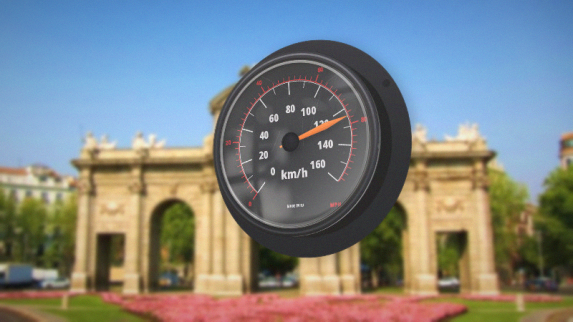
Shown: 125 km/h
